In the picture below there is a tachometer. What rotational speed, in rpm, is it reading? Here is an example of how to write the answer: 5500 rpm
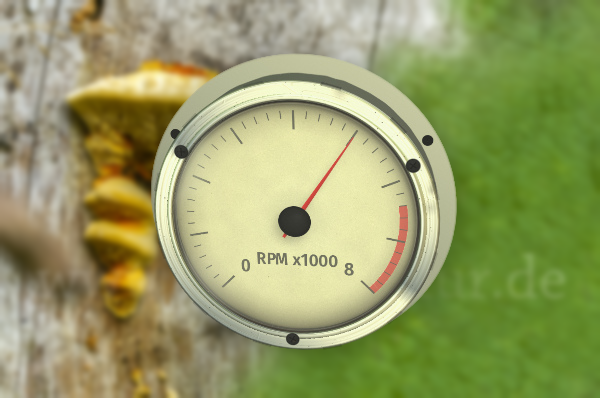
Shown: 5000 rpm
